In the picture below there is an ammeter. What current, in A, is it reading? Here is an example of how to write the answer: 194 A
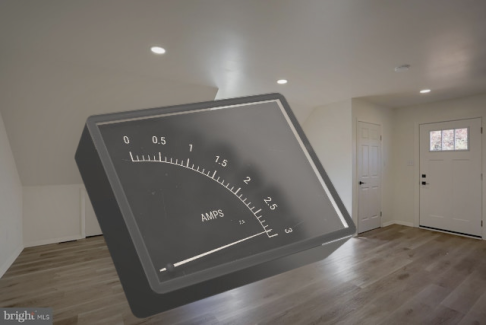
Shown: 2.9 A
